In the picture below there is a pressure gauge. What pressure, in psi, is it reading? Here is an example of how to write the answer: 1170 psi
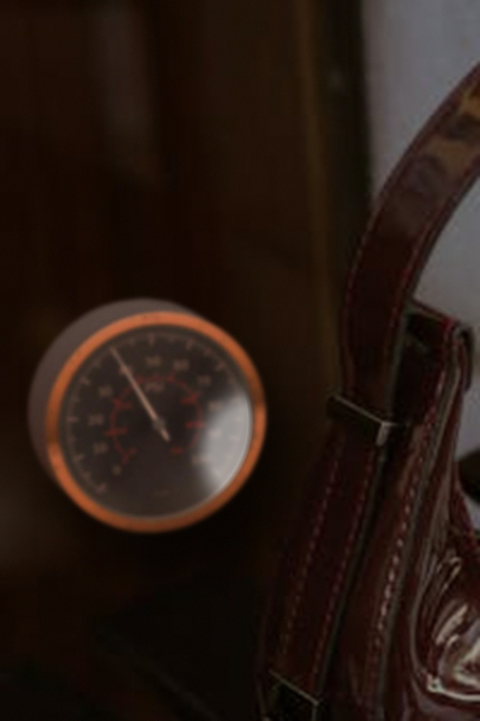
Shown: 40 psi
